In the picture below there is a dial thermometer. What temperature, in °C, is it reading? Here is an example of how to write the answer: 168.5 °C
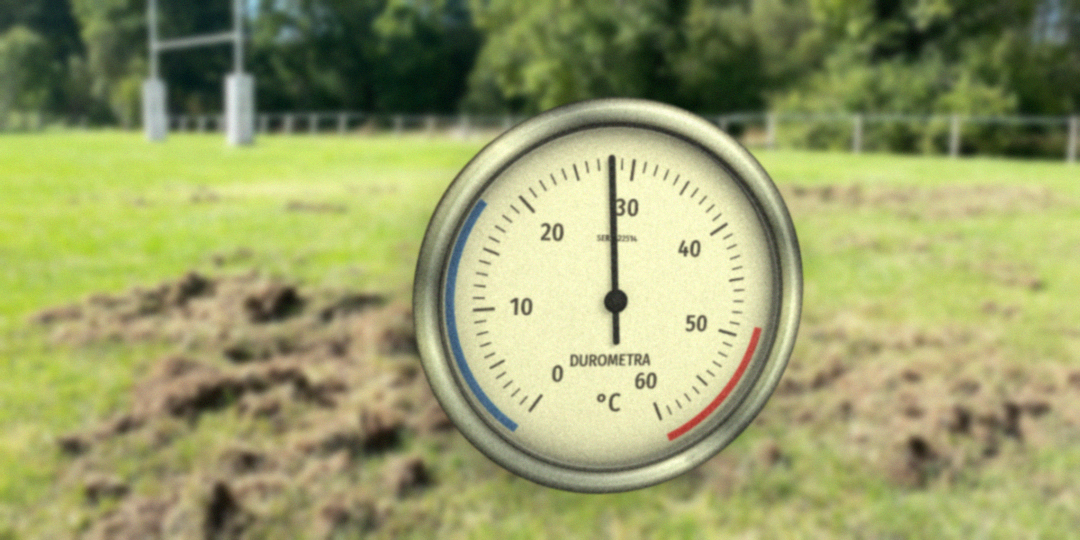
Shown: 28 °C
